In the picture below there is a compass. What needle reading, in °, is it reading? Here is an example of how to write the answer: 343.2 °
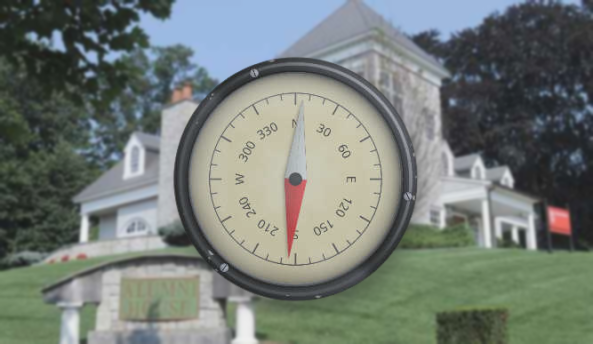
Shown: 185 °
